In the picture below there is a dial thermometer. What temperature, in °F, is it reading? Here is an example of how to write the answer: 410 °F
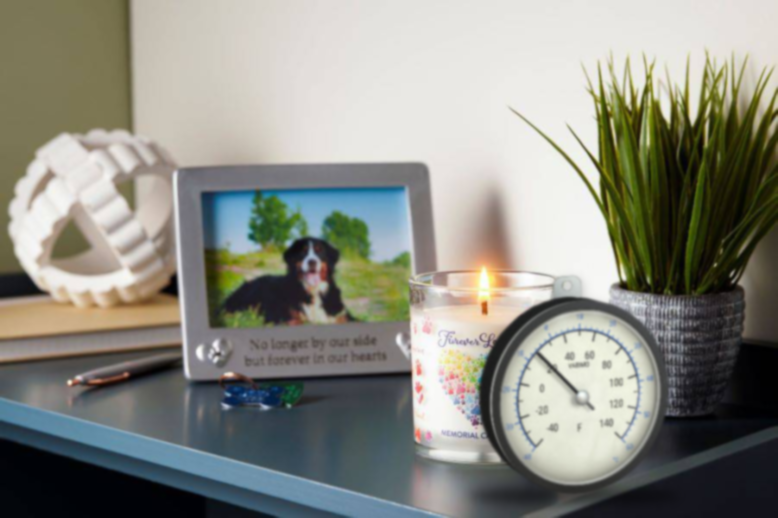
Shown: 20 °F
